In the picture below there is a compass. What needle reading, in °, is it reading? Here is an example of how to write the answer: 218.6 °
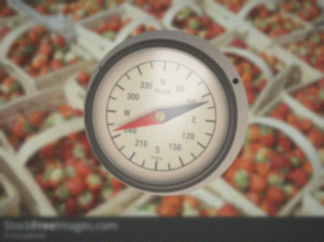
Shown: 247.5 °
